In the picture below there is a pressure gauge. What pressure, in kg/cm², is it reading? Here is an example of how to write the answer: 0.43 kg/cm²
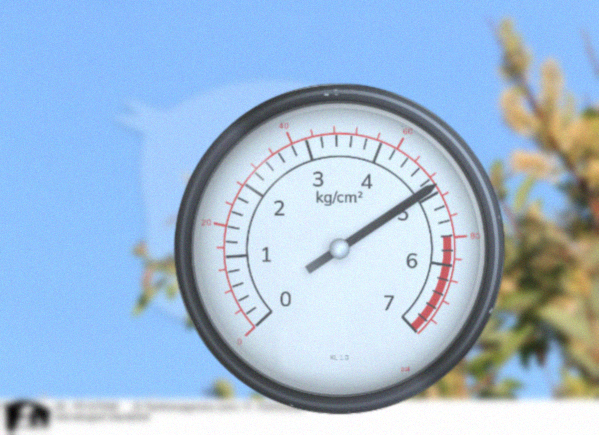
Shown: 4.9 kg/cm²
